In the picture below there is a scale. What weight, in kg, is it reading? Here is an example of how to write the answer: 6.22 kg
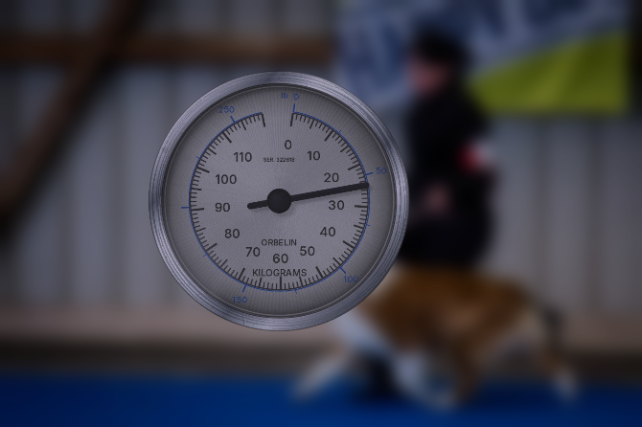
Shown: 25 kg
